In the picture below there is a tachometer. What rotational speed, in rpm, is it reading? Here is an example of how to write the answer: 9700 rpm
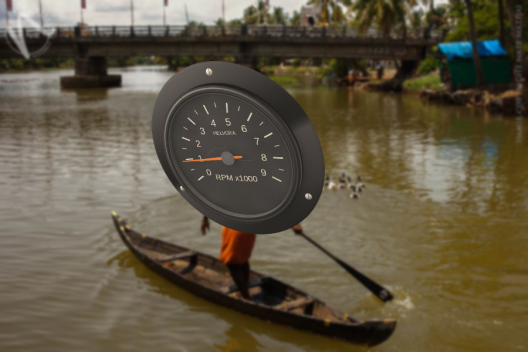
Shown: 1000 rpm
